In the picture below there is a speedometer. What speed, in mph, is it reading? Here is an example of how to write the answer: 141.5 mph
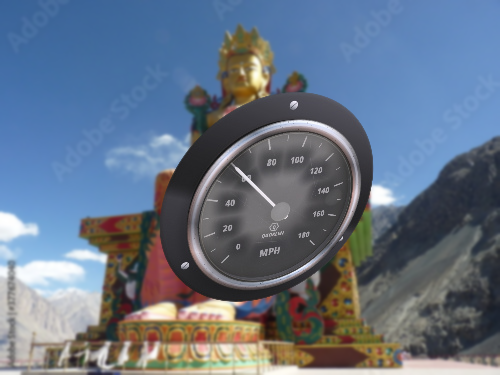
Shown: 60 mph
